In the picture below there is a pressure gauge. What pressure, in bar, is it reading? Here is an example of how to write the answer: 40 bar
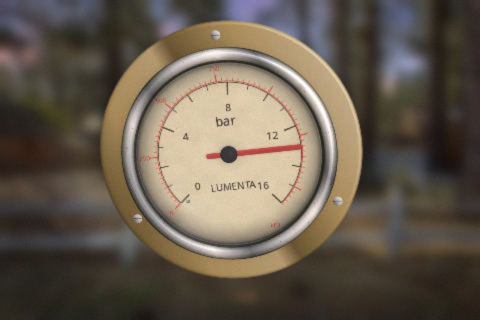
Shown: 13 bar
